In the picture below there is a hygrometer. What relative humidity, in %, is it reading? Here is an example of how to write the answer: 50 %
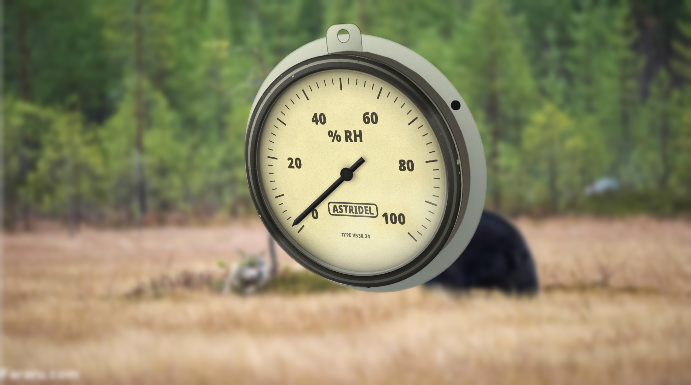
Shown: 2 %
